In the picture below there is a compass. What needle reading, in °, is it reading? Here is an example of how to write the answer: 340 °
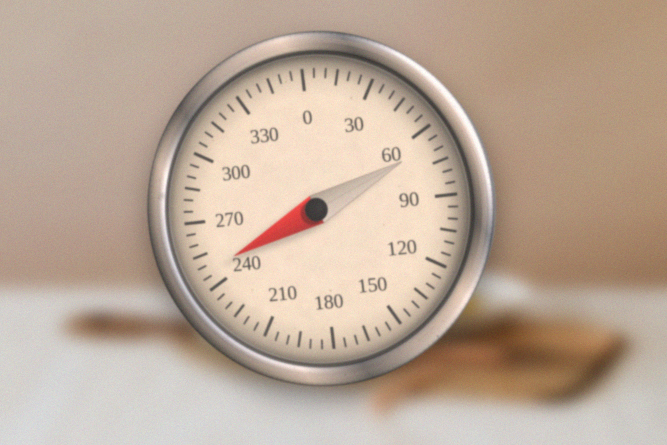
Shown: 247.5 °
